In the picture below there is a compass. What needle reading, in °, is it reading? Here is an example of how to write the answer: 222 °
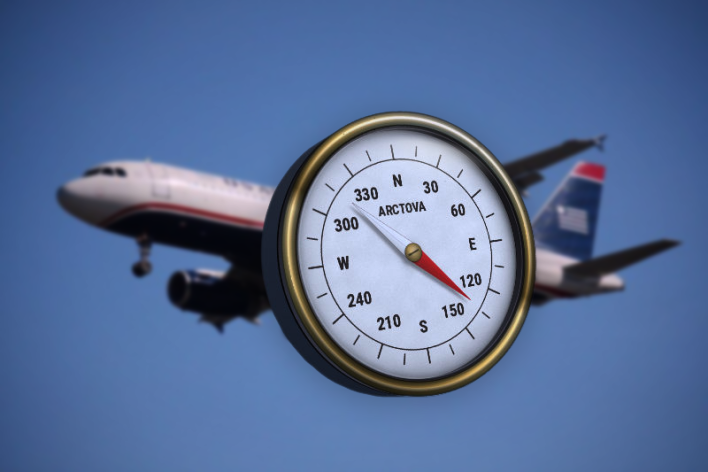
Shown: 135 °
